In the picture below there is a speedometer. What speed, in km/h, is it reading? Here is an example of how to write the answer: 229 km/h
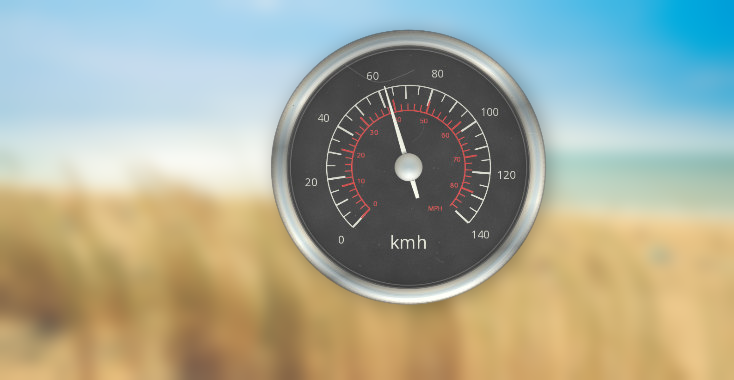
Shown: 62.5 km/h
